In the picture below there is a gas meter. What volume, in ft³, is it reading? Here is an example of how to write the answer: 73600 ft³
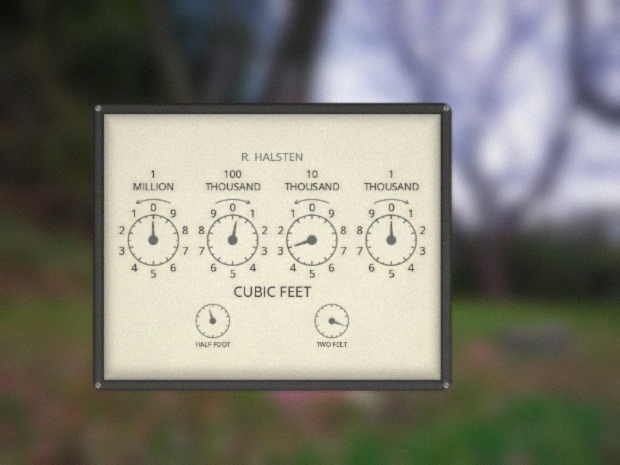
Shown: 3000 ft³
